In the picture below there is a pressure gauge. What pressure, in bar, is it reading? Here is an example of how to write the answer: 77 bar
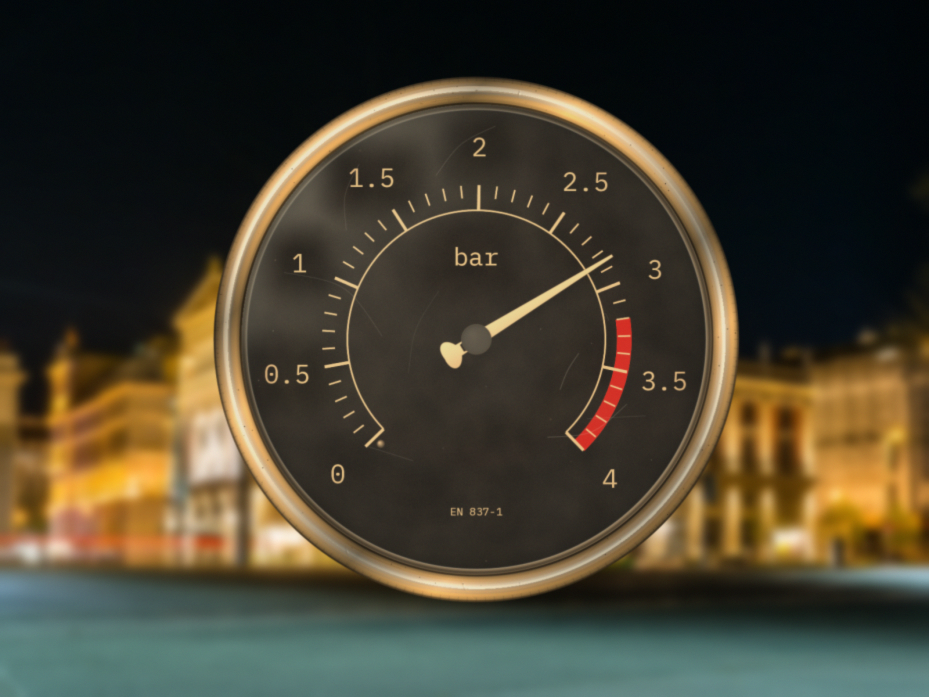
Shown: 2.85 bar
